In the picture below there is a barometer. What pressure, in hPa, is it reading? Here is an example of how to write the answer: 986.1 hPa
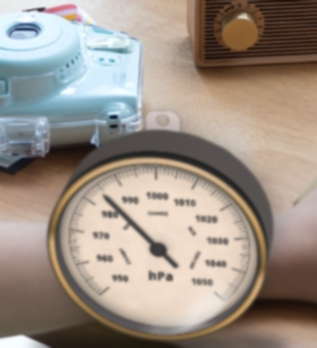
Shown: 985 hPa
